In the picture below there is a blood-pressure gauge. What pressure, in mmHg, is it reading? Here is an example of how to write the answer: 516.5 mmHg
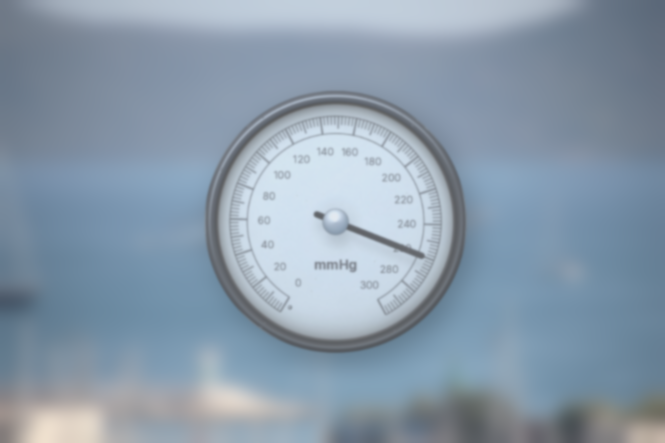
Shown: 260 mmHg
